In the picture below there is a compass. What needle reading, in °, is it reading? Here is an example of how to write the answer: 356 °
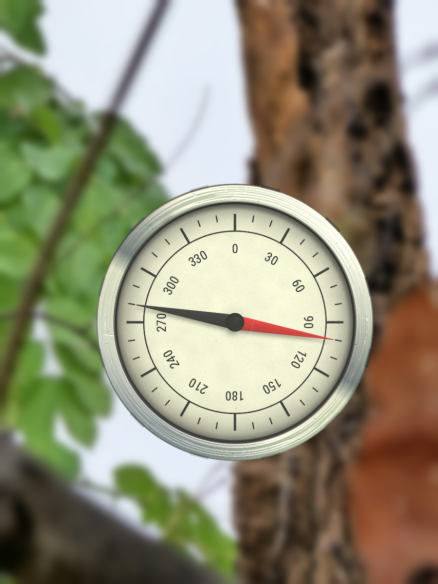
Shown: 100 °
